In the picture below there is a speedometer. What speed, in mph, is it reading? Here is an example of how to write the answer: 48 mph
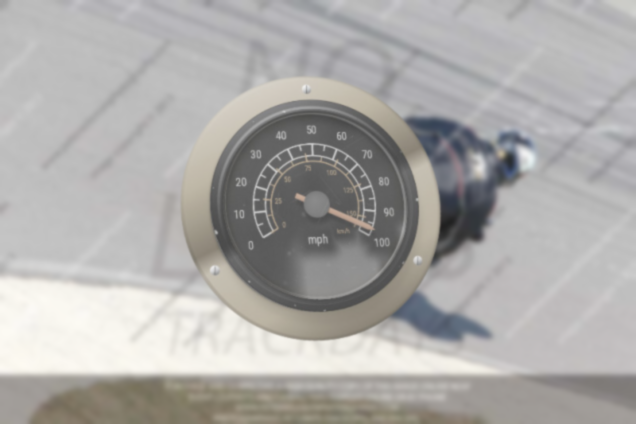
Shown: 97.5 mph
